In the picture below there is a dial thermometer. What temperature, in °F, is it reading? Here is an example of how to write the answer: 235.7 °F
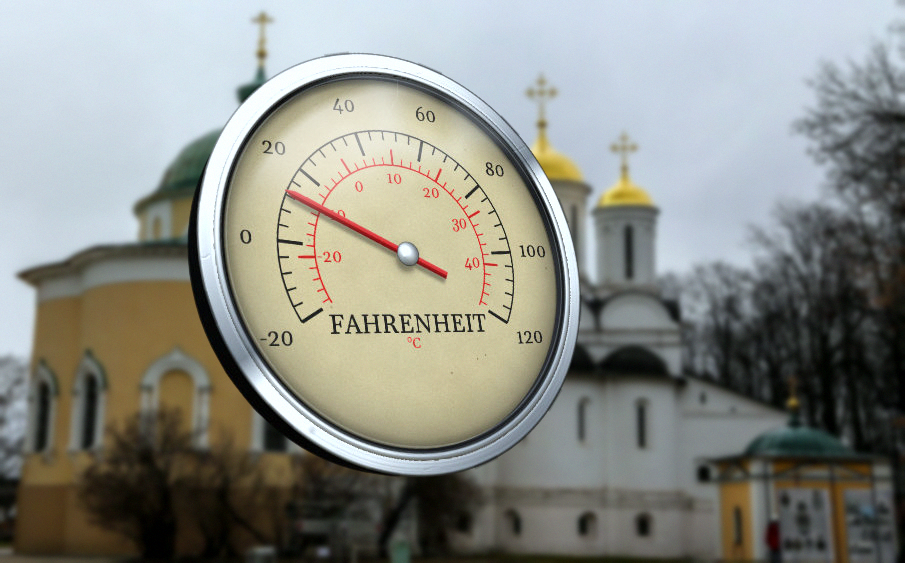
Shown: 12 °F
